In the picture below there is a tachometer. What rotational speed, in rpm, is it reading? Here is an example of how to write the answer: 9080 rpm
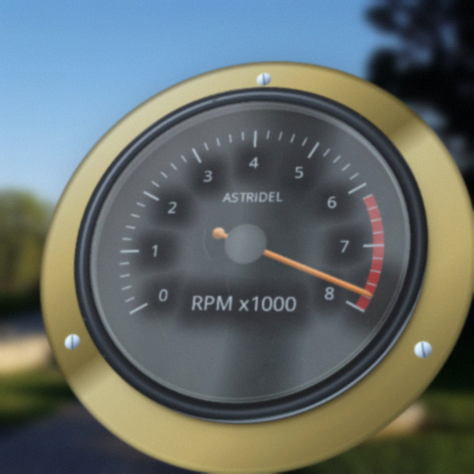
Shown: 7800 rpm
